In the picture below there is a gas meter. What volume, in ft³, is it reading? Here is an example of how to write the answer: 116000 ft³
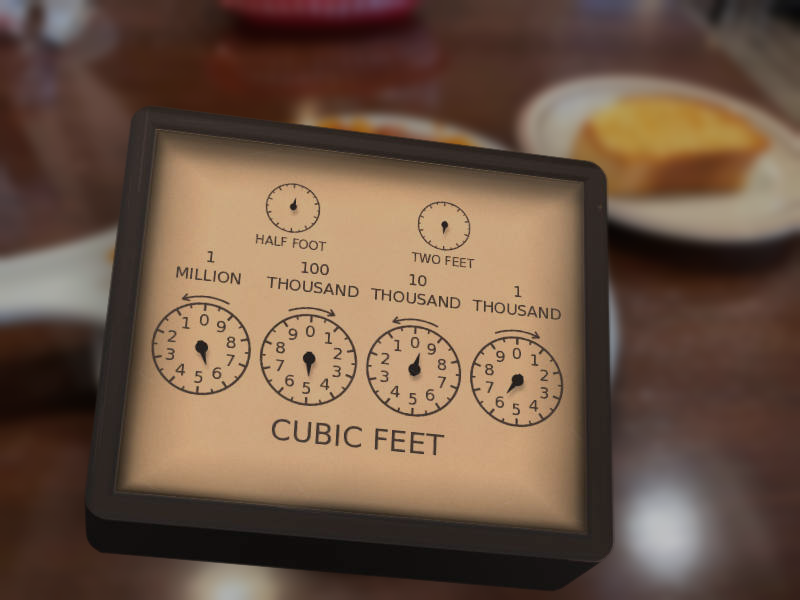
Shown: 549600 ft³
